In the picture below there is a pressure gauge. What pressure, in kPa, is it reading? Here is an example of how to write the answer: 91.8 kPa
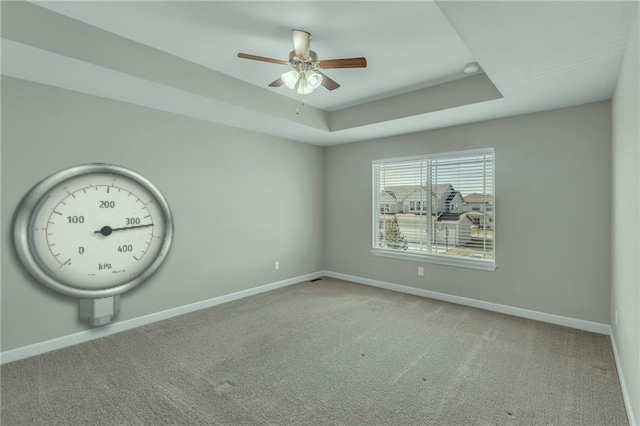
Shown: 320 kPa
